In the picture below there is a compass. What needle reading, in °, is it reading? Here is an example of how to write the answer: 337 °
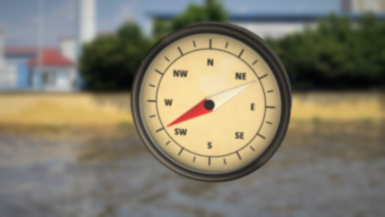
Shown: 240 °
